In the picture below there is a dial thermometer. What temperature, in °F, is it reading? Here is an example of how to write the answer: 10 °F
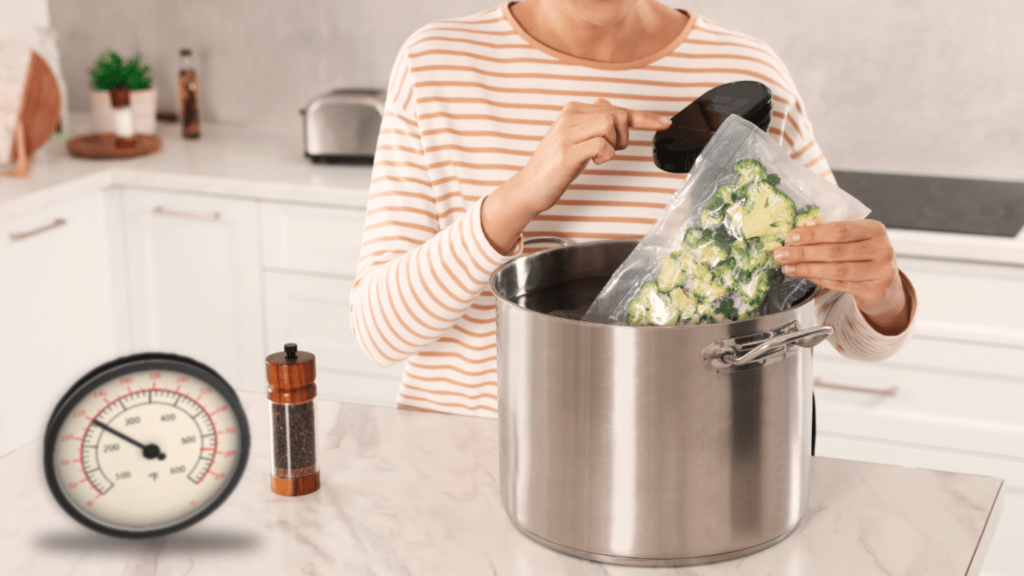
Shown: 250 °F
